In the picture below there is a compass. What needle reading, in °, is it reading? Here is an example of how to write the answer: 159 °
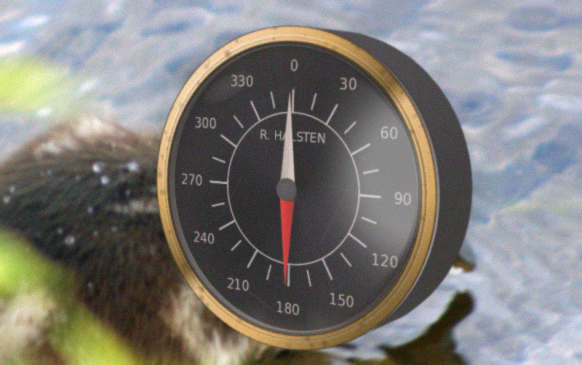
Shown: 180 °
